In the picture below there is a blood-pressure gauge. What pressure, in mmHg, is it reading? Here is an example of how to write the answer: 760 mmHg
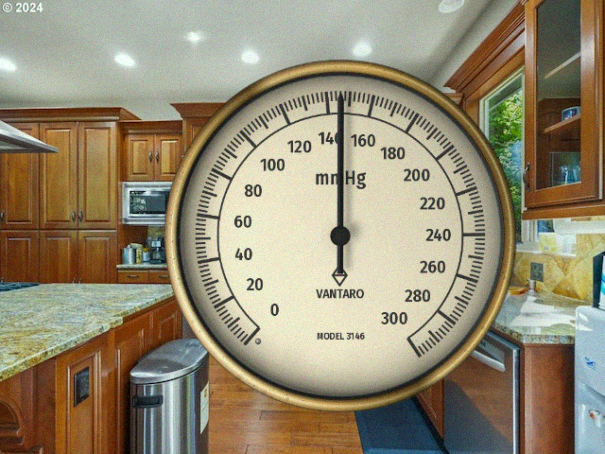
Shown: 146 mmHg
